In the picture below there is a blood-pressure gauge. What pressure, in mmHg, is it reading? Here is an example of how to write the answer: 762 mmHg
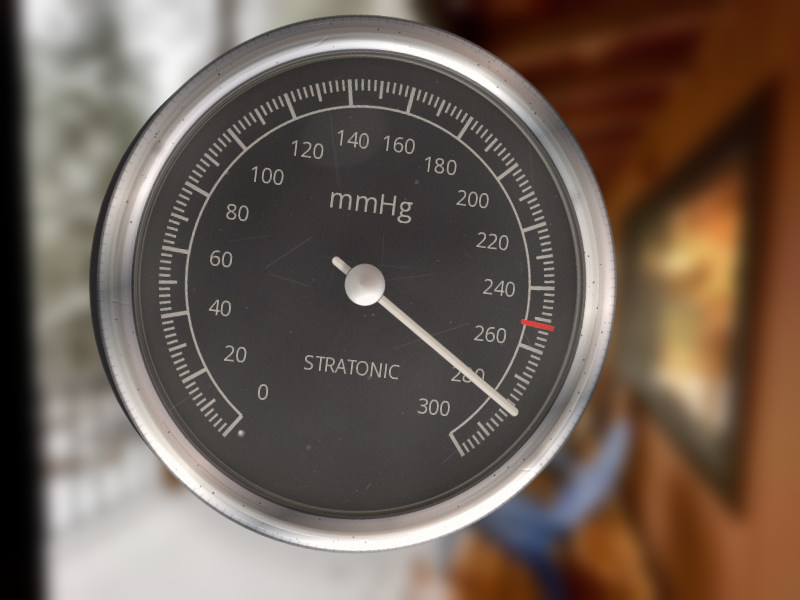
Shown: 280 mmHg
